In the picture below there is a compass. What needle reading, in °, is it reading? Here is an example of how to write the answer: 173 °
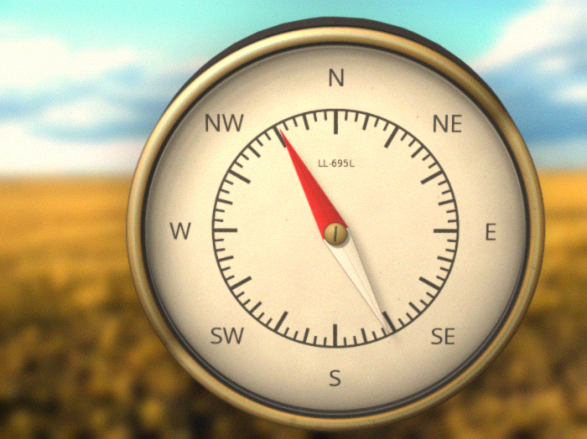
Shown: 332.5 °
